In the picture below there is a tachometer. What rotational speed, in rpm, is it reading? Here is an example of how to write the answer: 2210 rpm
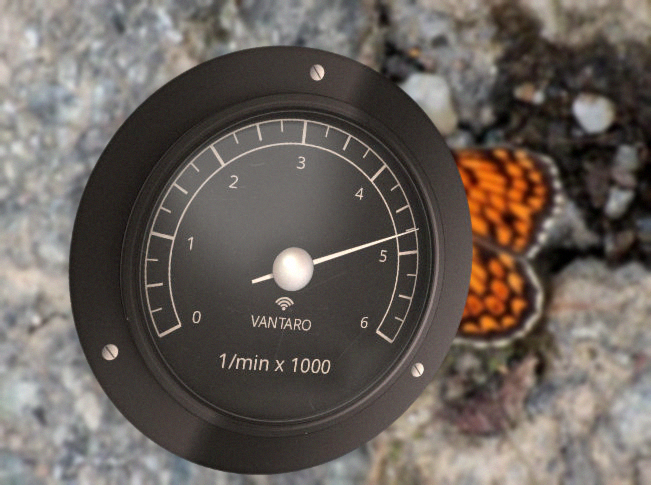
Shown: 4750 rpm
